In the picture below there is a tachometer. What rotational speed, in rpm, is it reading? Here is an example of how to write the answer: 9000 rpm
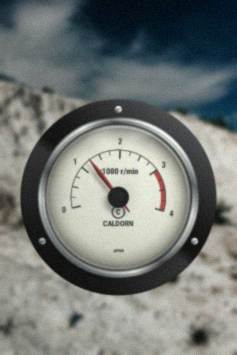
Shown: 1250 rpm
